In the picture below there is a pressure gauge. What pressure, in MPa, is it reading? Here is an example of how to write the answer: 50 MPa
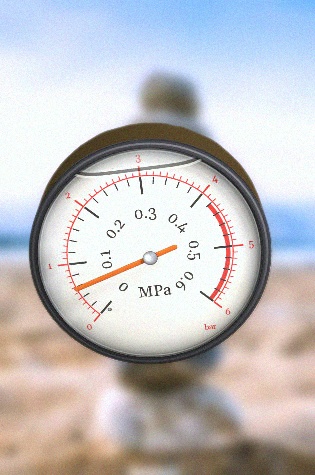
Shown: 0.06 MPa
